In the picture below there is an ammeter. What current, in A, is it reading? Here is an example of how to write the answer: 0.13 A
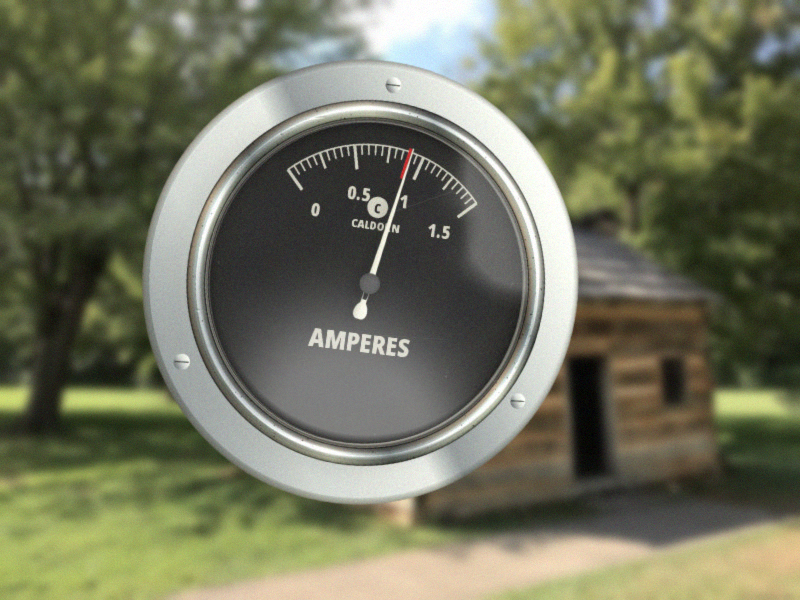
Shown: 0.9 A
